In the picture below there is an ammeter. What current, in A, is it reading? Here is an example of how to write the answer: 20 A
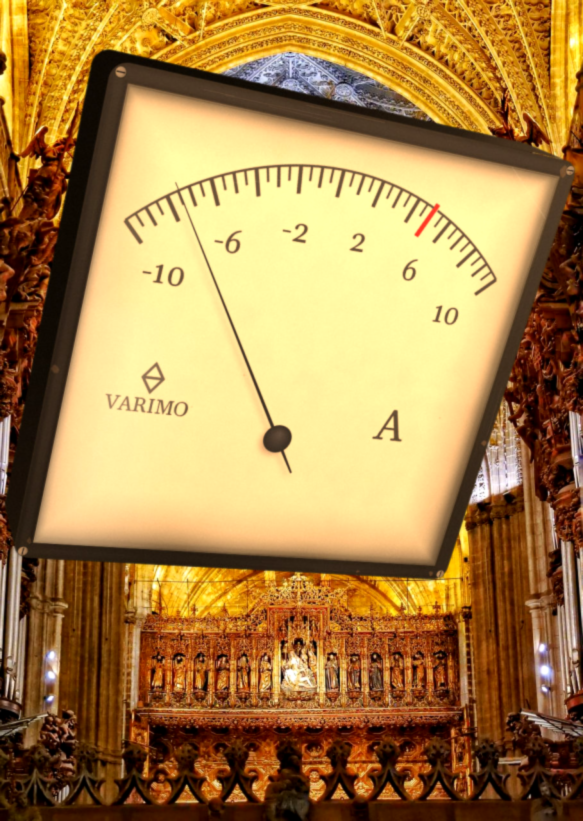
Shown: -7.5 A
